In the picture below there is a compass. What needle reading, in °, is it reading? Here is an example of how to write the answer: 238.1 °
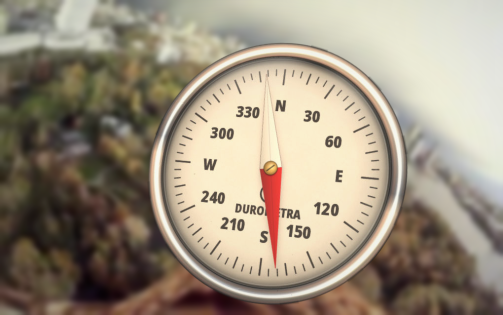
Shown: 170 °
